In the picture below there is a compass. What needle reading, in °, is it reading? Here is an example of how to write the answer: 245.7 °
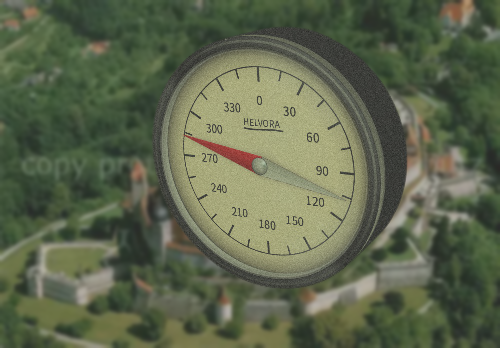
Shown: 285 °
